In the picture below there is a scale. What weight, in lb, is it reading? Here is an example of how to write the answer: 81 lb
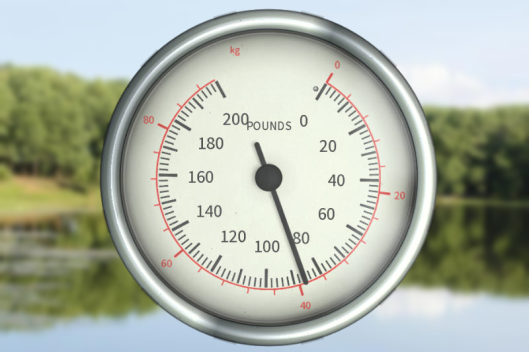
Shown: 86 lb
